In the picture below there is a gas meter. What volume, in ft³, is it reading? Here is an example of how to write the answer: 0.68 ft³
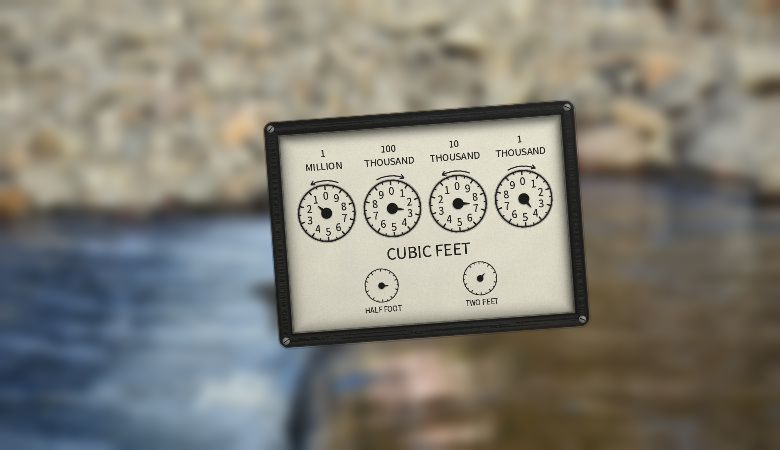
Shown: 127400 ft³
